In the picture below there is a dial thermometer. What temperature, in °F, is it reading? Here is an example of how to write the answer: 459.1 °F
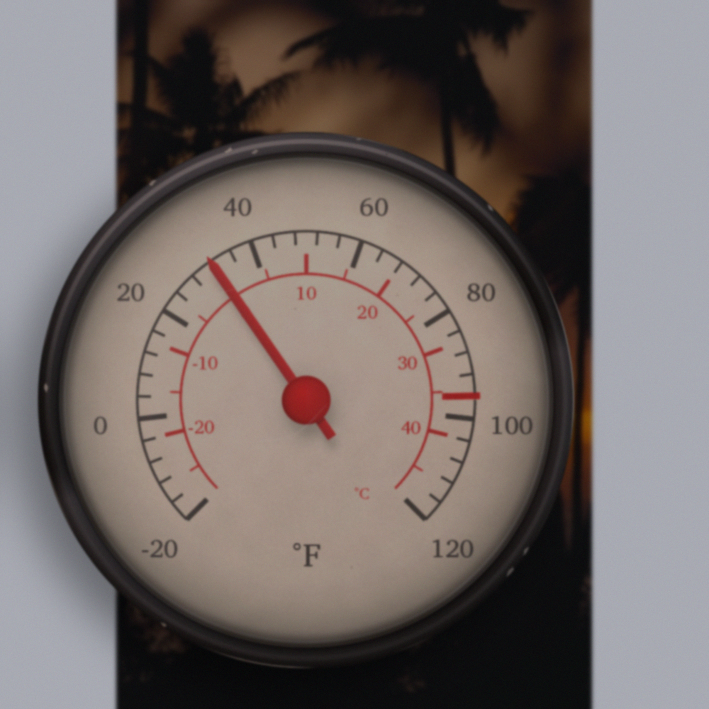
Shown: 32 °F
